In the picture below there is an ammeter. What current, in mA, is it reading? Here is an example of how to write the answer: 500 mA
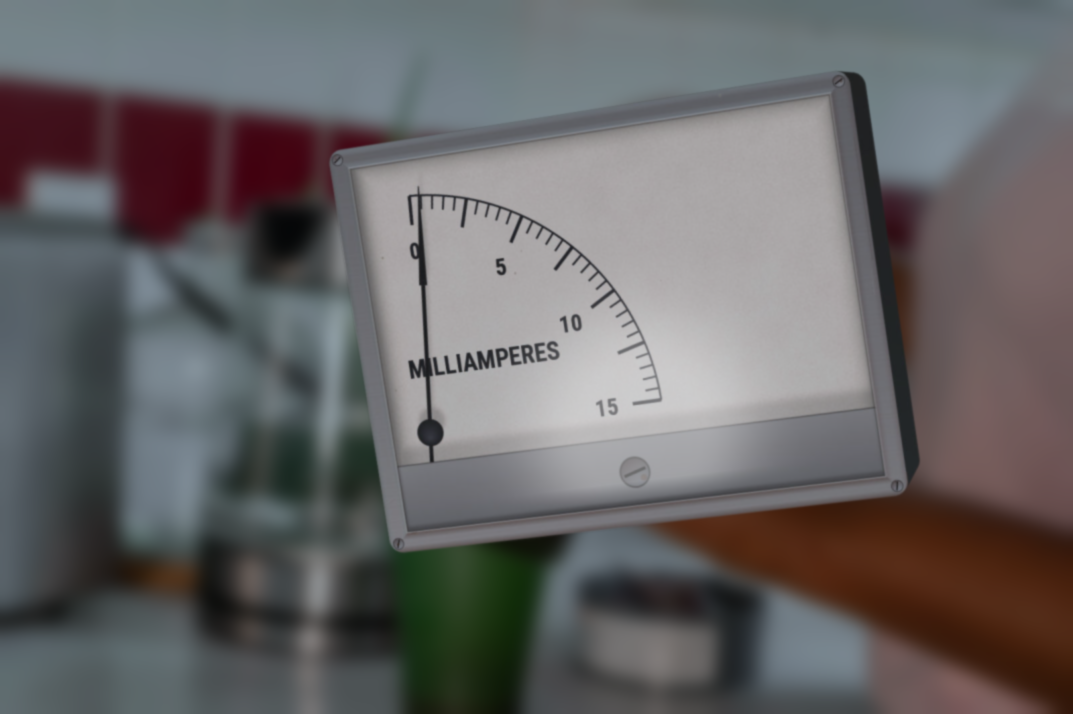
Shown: 0.5 mA
